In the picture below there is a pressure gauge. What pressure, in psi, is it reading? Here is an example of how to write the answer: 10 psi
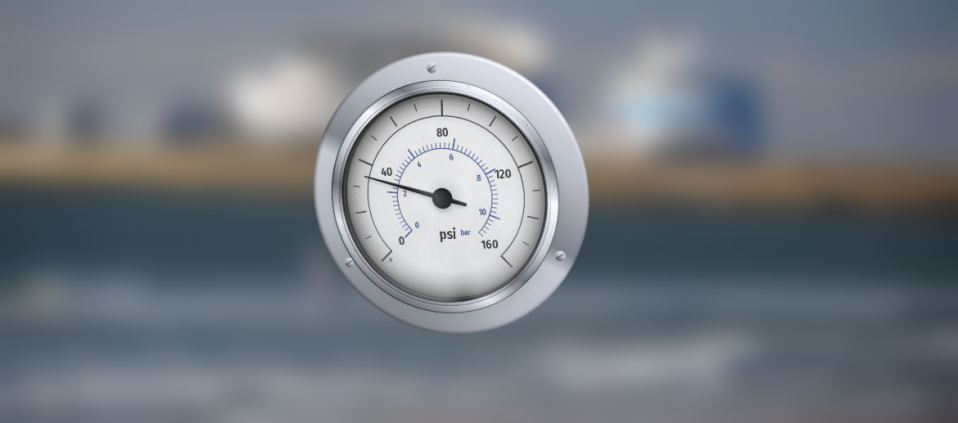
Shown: 35 psi
